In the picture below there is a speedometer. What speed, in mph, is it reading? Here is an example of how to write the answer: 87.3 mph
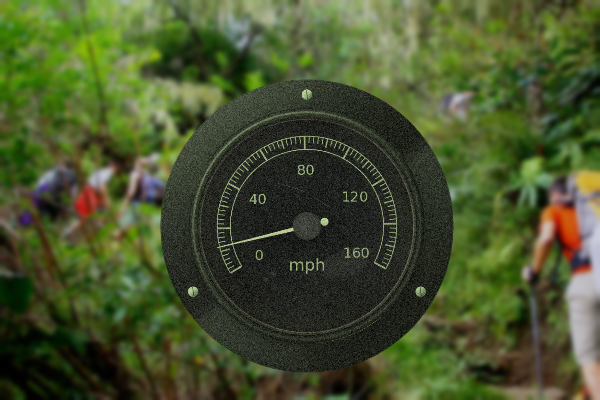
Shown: 12 mph
